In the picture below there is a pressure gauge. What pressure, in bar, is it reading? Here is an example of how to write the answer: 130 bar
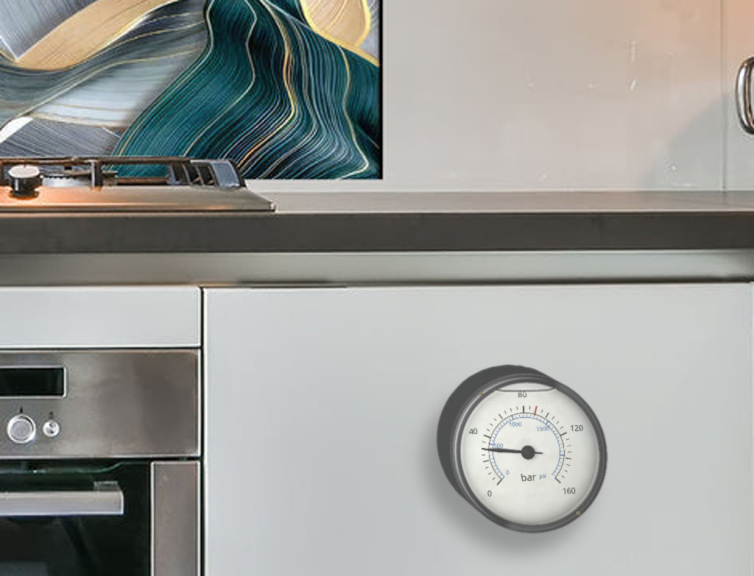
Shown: 30 bar
